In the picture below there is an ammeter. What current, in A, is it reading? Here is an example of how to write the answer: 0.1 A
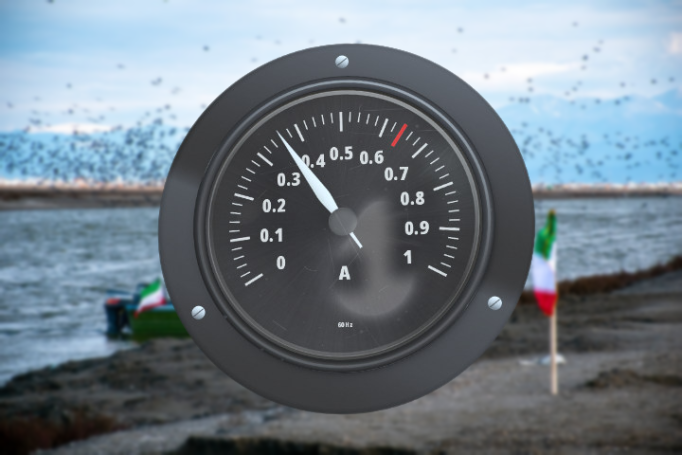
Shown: 0.36 A
